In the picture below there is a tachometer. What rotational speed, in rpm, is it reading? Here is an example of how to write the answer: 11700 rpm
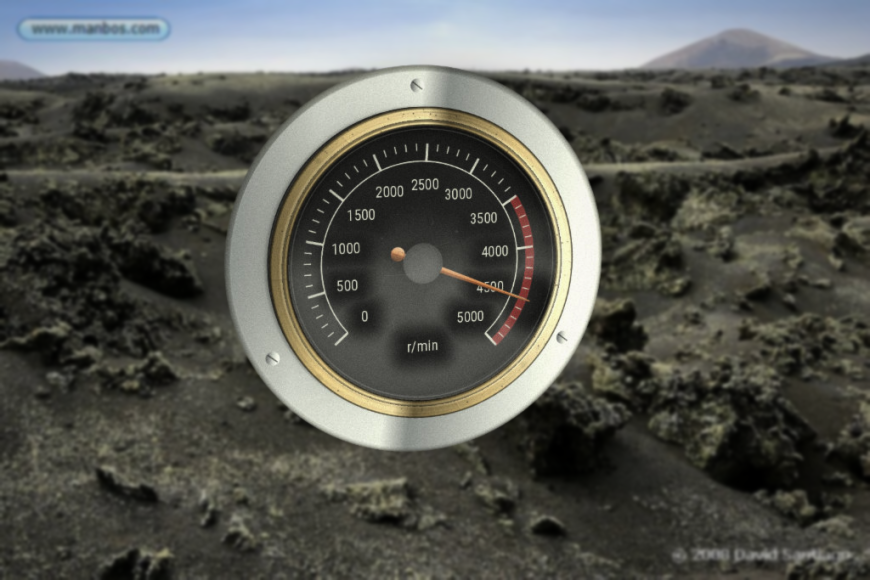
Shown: 4500 rpm
